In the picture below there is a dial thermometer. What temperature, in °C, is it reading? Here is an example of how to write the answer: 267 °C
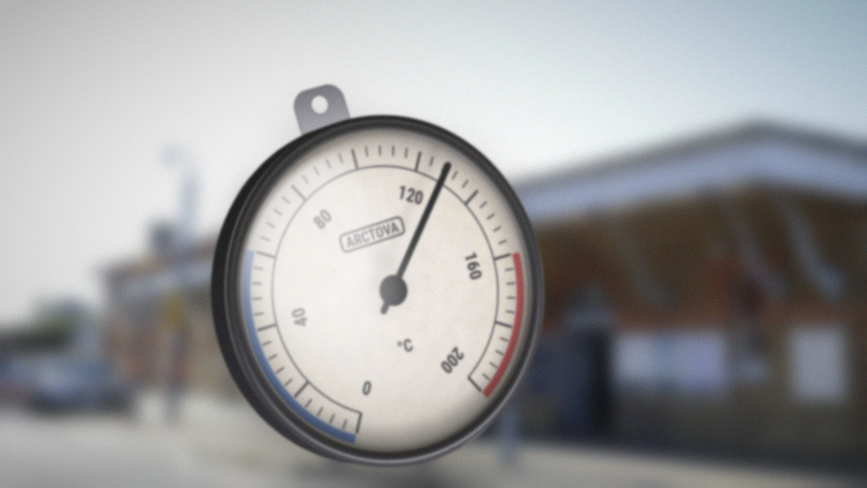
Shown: 128 °C
